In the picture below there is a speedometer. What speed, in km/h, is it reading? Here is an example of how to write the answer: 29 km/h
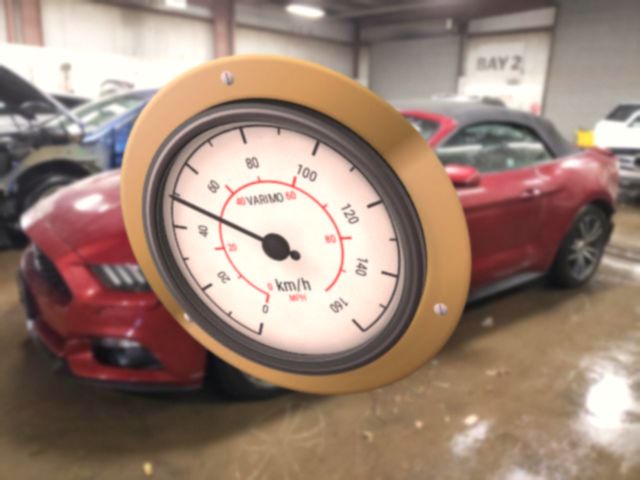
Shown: 50 km/h
